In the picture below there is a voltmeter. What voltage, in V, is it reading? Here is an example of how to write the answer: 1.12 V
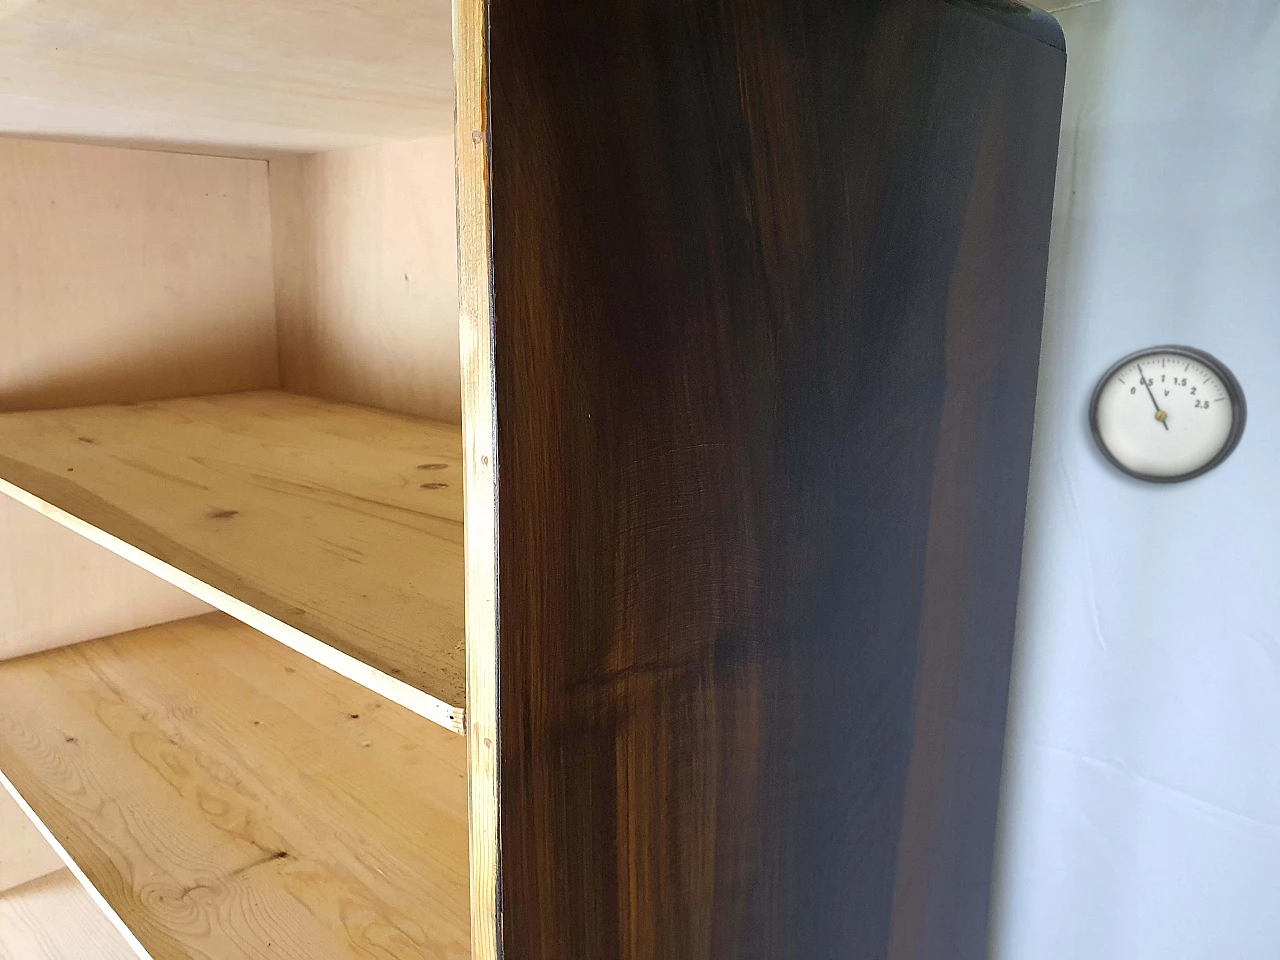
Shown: 0.5 V
